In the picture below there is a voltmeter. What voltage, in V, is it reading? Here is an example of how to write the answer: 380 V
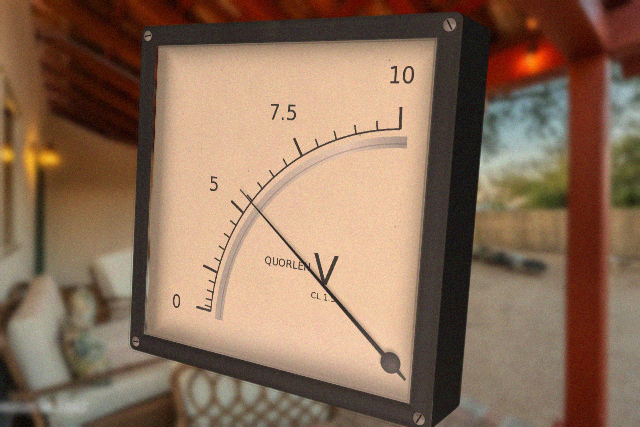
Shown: 5.5 V
